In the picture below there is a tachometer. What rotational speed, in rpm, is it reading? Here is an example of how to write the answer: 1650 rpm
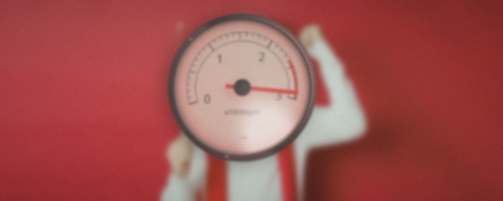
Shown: 2900 rpm
